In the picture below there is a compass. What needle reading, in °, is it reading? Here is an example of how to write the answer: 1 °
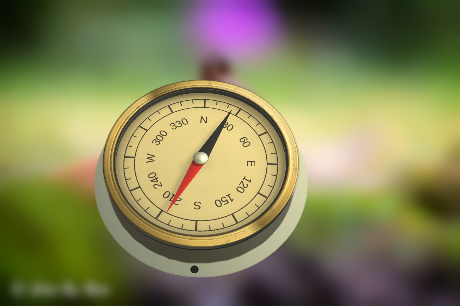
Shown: 205 °
